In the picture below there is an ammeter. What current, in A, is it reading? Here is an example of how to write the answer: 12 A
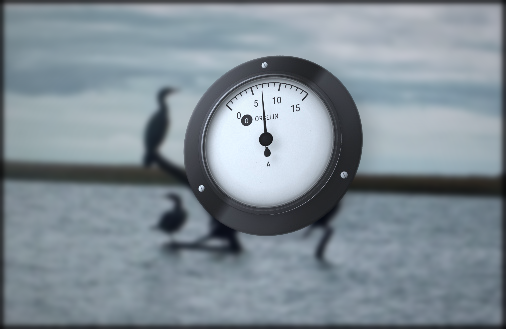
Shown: 7 A
